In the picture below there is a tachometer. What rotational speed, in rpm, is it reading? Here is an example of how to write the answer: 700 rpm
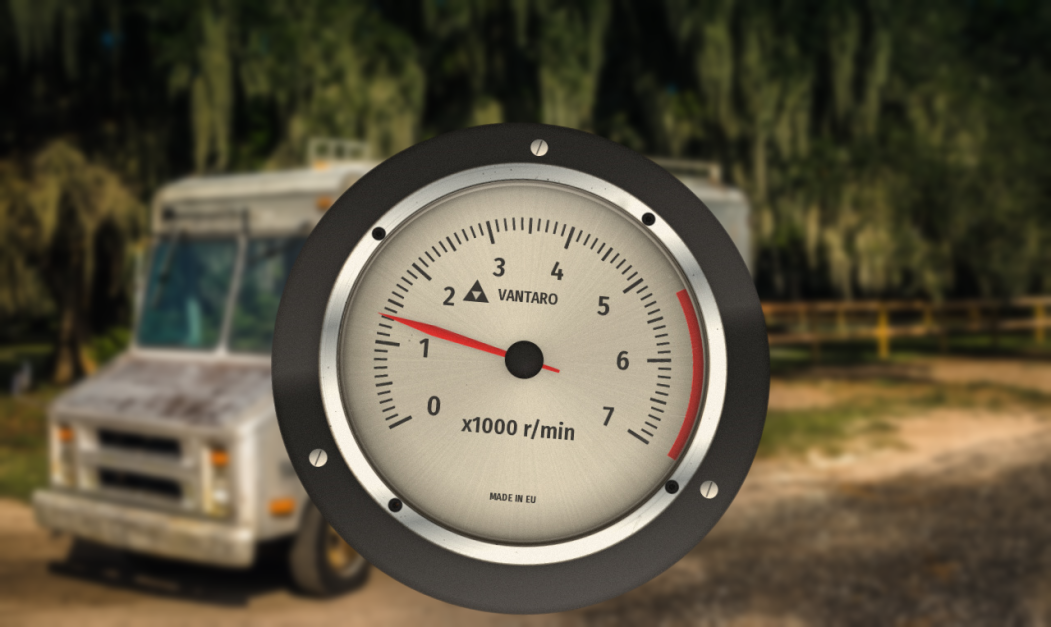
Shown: 1300 rpm
